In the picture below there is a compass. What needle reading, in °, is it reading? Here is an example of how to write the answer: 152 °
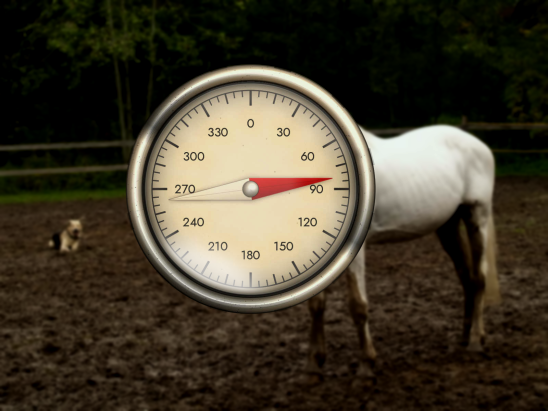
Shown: 82.5 °
